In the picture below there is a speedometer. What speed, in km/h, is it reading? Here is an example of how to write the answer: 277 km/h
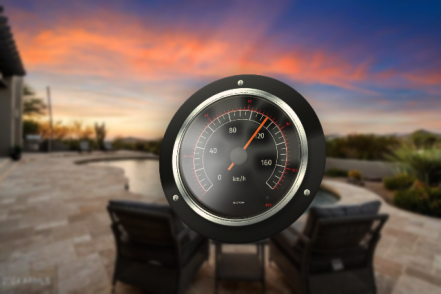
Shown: 115 km/h
